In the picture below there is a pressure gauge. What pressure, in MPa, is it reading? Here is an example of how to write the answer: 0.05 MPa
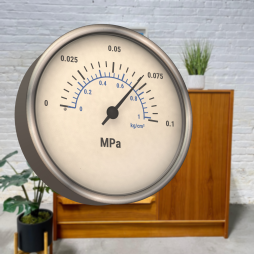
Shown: 0.07 MPa
